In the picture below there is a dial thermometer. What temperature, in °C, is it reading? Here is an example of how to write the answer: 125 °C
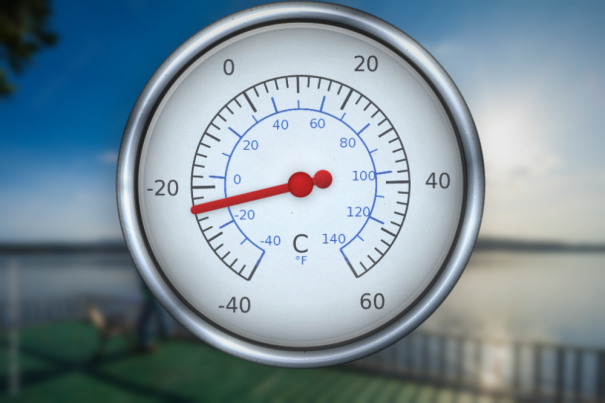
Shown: -24 °C
